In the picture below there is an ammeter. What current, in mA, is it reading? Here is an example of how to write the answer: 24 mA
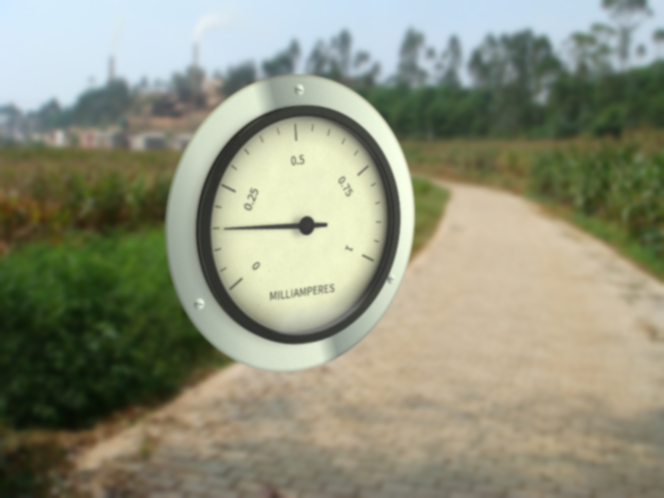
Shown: 0.15 mA
